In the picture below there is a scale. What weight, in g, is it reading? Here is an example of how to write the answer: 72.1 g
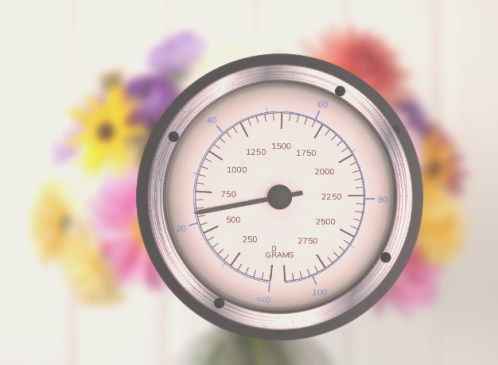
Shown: 625 g
